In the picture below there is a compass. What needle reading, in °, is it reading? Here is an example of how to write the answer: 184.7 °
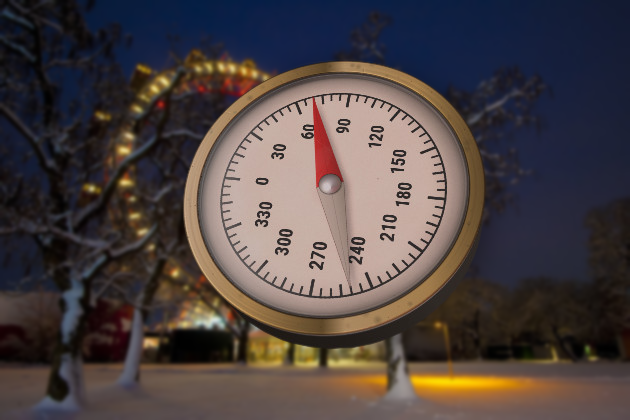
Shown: 70 °
